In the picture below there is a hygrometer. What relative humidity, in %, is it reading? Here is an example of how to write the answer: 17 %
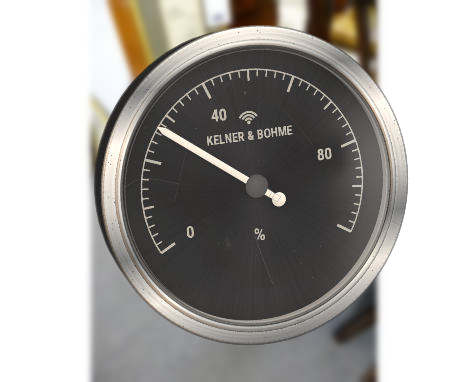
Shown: 27 %
